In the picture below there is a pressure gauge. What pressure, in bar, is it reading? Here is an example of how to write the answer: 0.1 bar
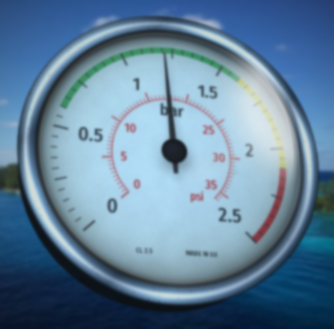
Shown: 1.2 bar
